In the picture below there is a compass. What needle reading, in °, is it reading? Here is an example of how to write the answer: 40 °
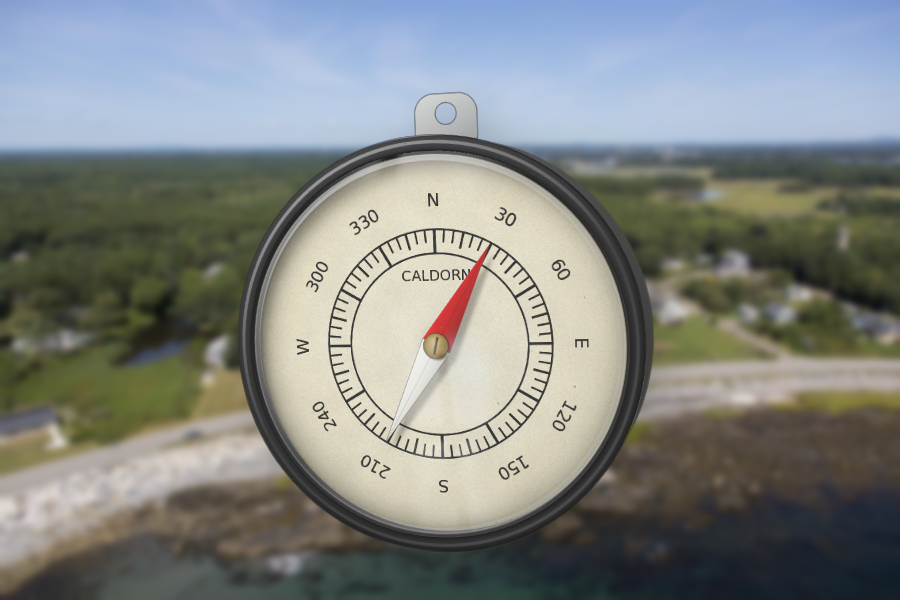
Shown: 30 °
